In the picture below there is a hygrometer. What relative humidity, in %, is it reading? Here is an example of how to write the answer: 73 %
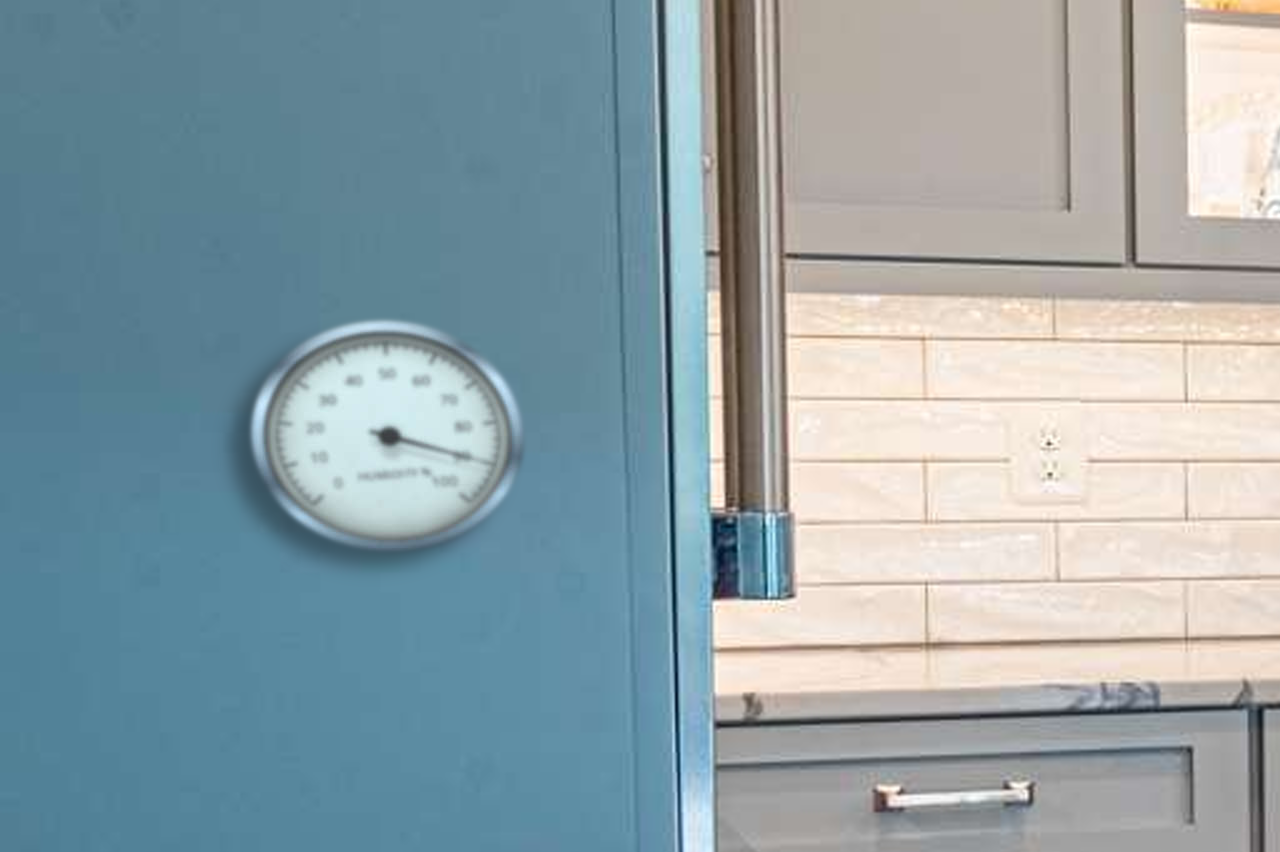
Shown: 90 %
